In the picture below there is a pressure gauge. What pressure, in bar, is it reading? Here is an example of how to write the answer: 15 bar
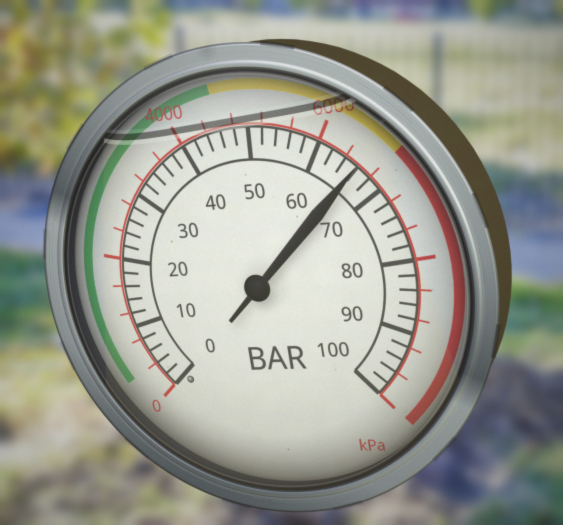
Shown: 66 bar
